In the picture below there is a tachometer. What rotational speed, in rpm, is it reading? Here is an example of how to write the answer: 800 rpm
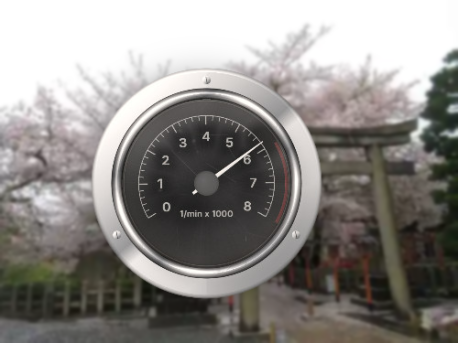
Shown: 5800 rpm
